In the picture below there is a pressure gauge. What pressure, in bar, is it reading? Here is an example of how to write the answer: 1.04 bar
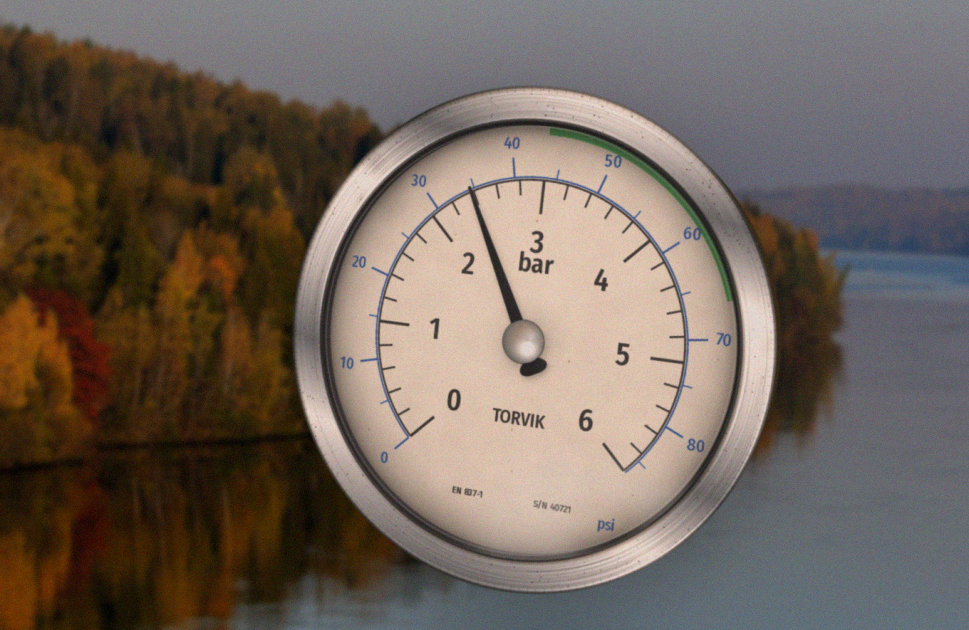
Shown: 2.4 bar
